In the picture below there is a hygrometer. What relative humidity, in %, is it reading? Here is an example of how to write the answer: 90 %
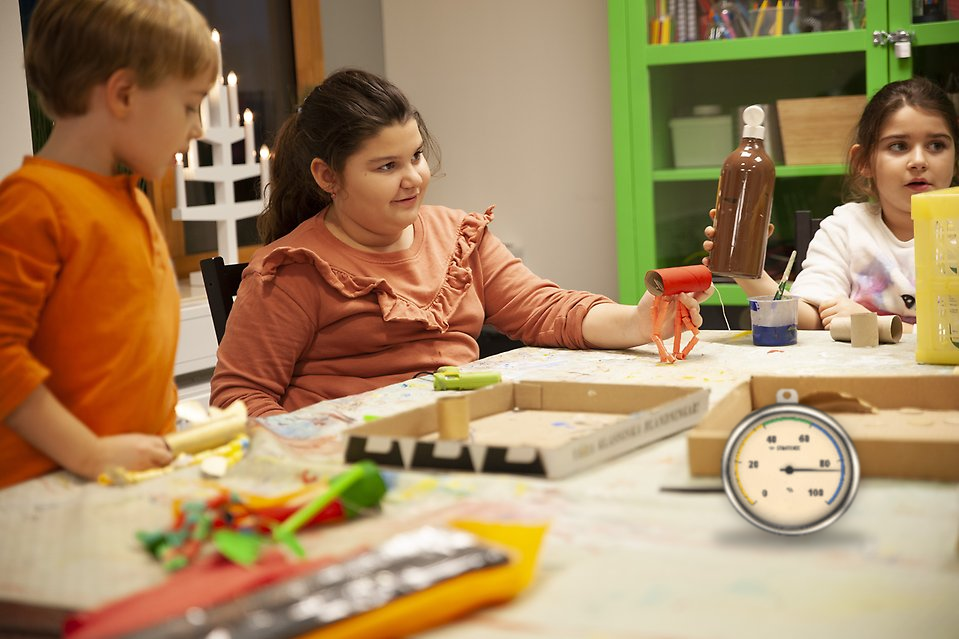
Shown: 84 %
